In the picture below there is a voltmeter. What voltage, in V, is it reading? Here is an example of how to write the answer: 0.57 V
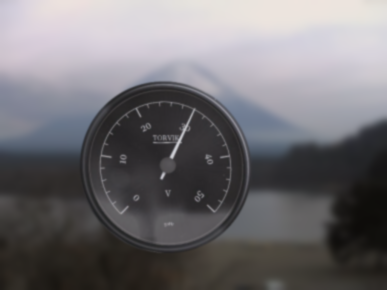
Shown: 30 V
